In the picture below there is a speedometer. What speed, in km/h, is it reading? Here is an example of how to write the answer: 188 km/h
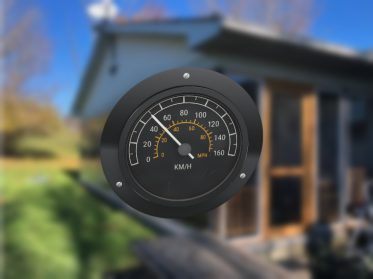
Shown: 50 km/h
